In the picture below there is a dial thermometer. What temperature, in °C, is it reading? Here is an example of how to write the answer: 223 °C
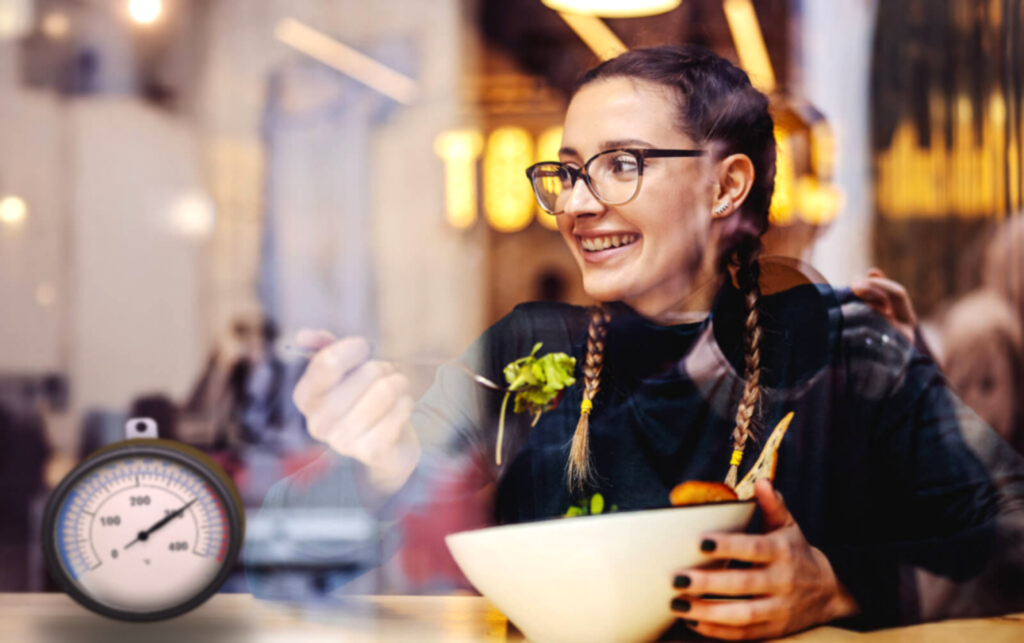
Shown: 300 °C
